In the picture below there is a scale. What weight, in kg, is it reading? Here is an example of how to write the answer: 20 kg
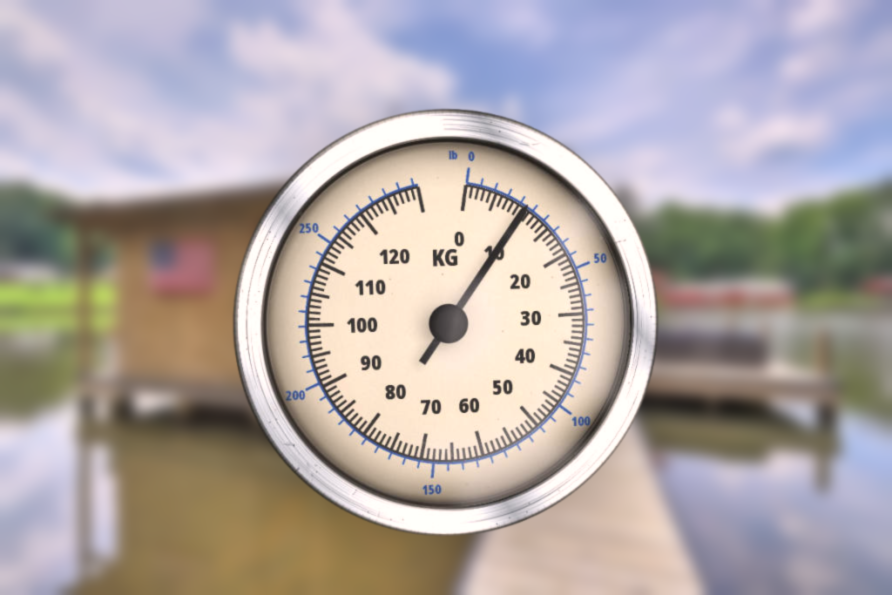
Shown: 10 kg
